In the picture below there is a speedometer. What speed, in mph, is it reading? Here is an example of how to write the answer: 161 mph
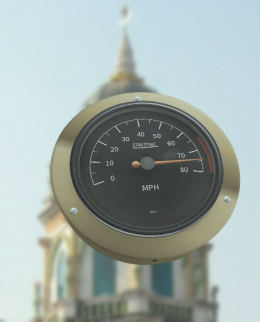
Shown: 75 mph
